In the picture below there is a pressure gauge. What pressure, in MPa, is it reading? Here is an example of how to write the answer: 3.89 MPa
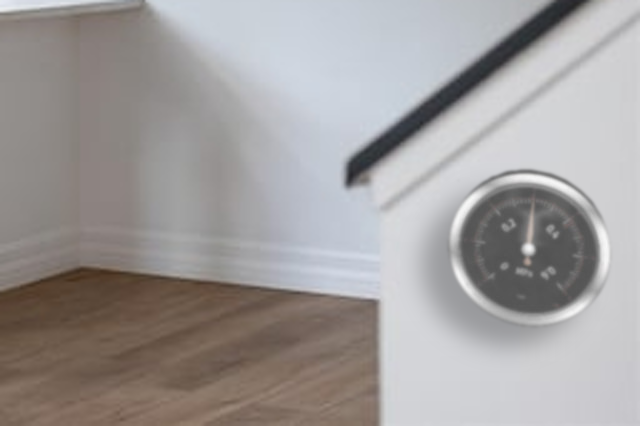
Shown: 0.3 MPa
